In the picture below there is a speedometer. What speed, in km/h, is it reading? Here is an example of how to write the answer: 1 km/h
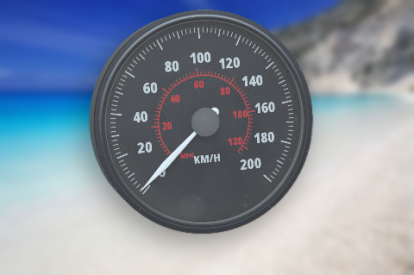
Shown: 2 km/h
